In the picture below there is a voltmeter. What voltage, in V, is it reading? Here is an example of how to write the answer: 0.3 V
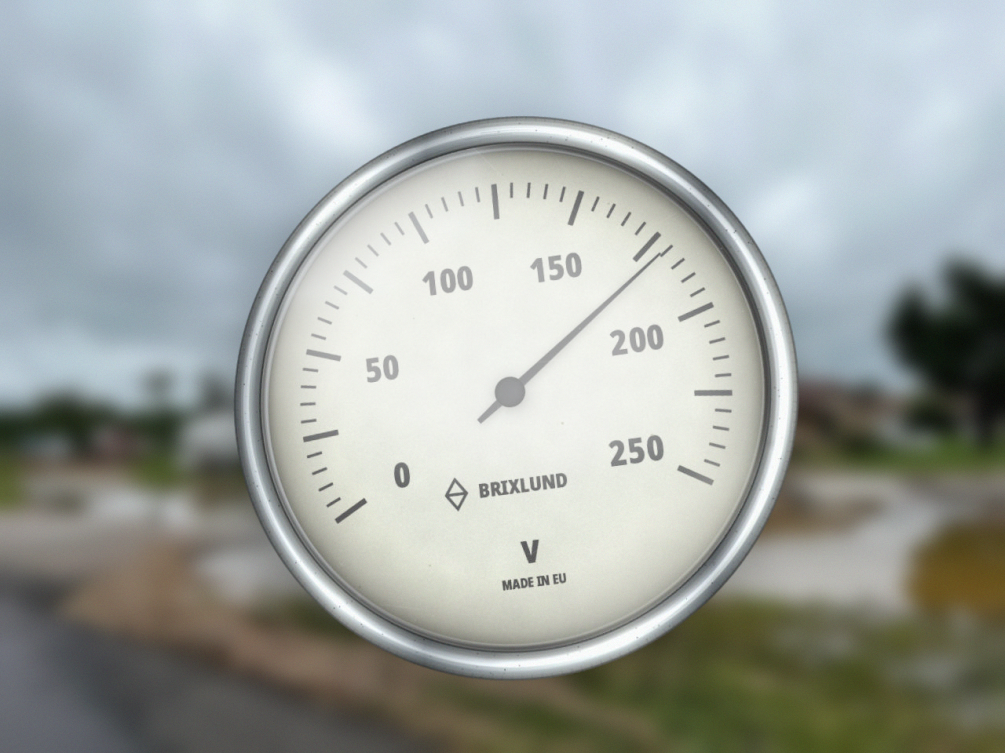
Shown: 180 V
